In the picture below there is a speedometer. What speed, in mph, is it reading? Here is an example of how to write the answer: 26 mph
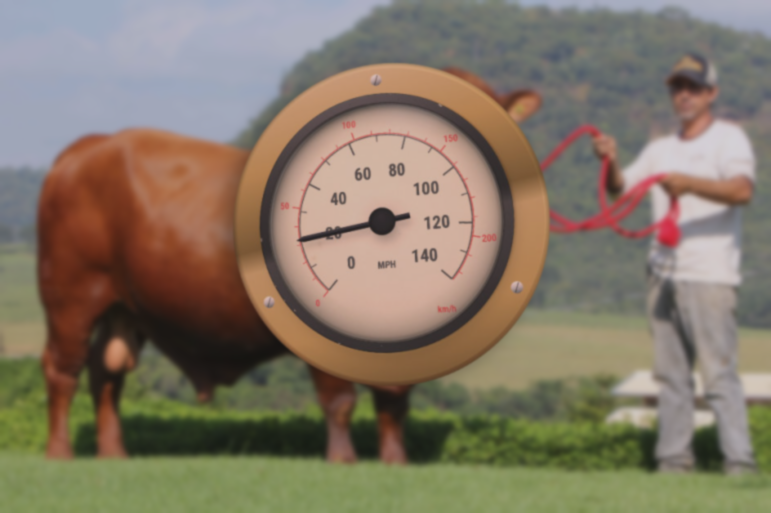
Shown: 20 mph
